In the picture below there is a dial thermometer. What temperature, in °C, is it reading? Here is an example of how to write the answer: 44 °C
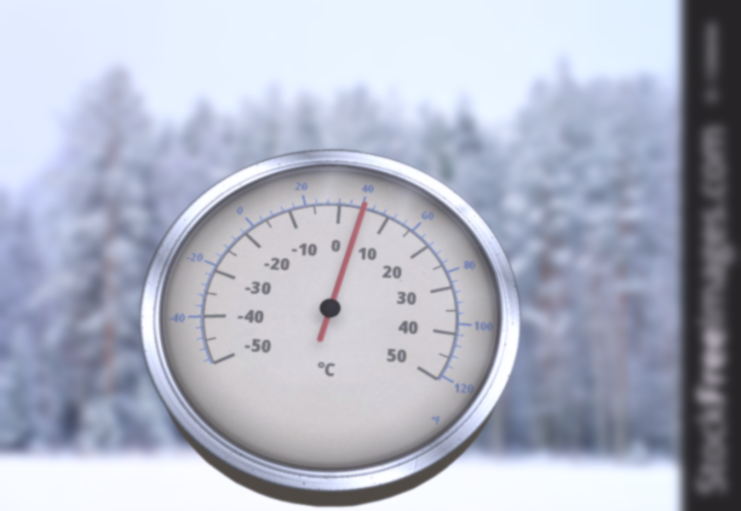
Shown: 5 °C
